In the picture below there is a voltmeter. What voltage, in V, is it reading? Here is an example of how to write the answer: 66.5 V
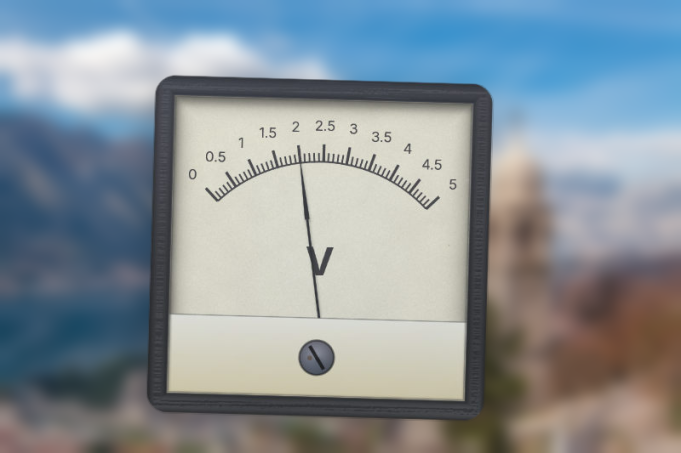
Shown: 2 V
